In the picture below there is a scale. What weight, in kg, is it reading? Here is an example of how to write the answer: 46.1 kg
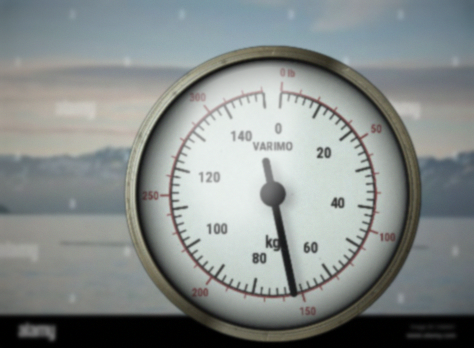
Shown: 70 kg
